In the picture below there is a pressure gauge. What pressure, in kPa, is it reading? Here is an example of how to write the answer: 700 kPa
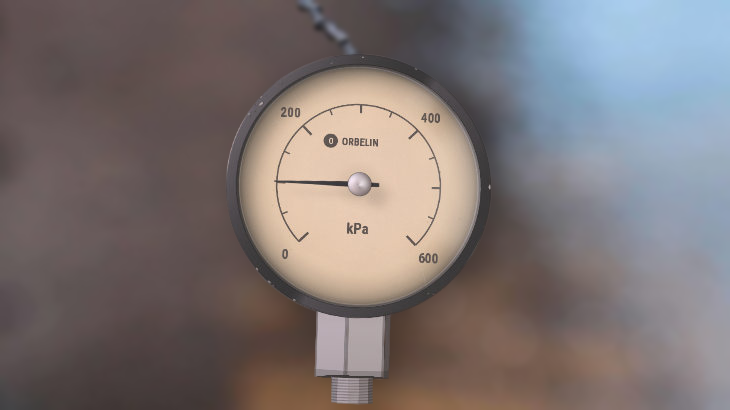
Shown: 100 kPa
